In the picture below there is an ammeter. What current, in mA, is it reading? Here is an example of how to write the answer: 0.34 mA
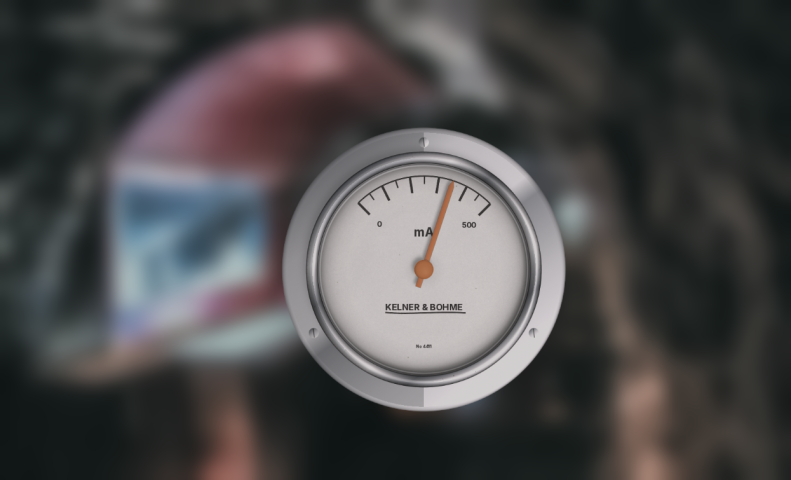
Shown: 350 mA
